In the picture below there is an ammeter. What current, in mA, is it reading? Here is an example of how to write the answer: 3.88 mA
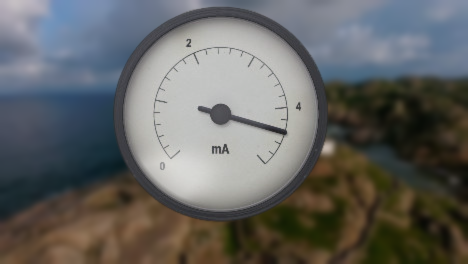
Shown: 4.4 mA
